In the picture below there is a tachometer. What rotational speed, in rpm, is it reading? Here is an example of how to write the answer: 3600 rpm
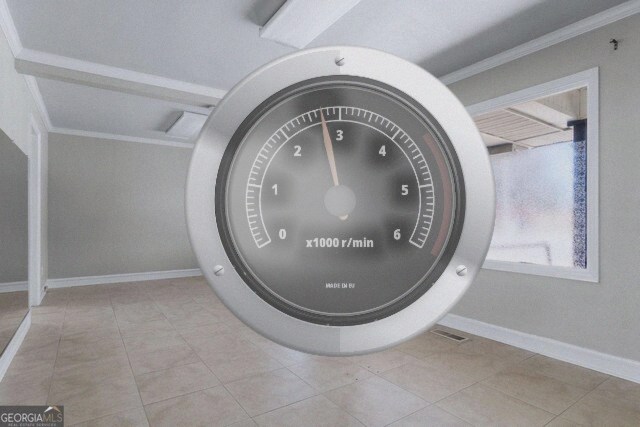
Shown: 2700 rpm
